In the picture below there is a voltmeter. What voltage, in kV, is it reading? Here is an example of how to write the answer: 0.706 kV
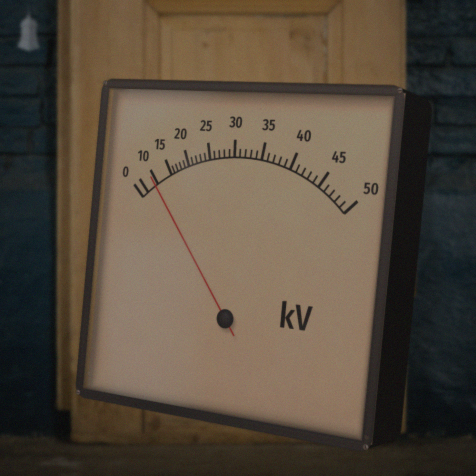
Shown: 10 kV
